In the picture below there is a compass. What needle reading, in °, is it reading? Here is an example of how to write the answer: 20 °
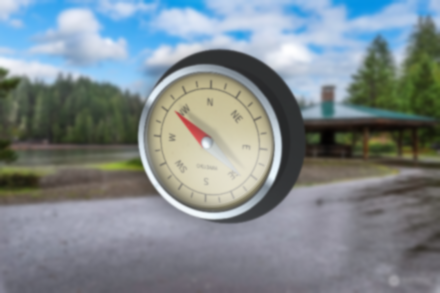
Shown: 307.5 °
